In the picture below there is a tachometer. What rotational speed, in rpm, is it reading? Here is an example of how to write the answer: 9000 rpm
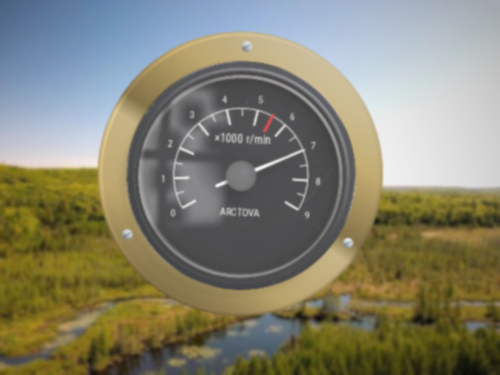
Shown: 7000 rpm
